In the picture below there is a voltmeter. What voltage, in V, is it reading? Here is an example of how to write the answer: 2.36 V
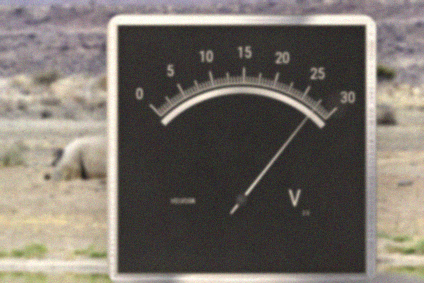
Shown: 27.5 V
